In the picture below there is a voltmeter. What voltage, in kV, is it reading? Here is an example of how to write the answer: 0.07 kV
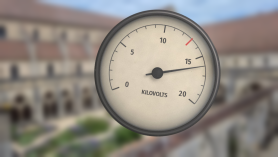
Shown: 16 kV
